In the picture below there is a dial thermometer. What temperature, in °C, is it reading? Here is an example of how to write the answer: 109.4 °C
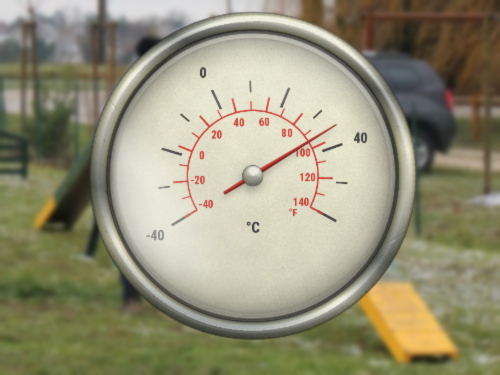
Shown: 35 °C
